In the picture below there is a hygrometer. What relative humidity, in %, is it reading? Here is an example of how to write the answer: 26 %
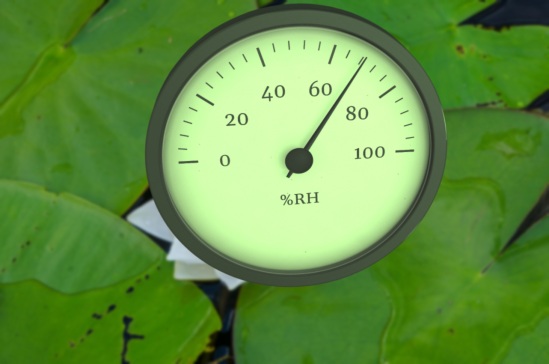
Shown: 68 %
